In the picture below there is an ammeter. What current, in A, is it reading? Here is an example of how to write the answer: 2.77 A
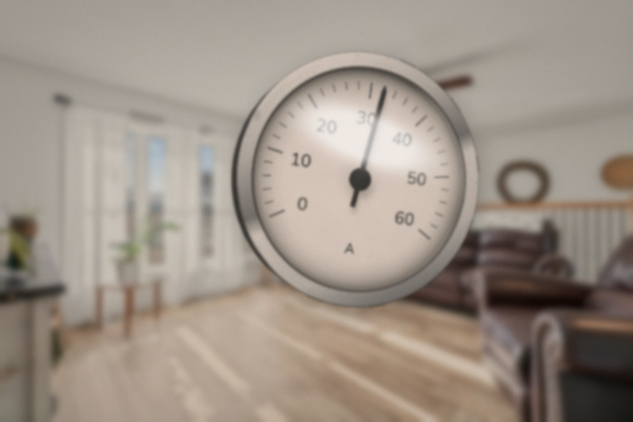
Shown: 32 A
